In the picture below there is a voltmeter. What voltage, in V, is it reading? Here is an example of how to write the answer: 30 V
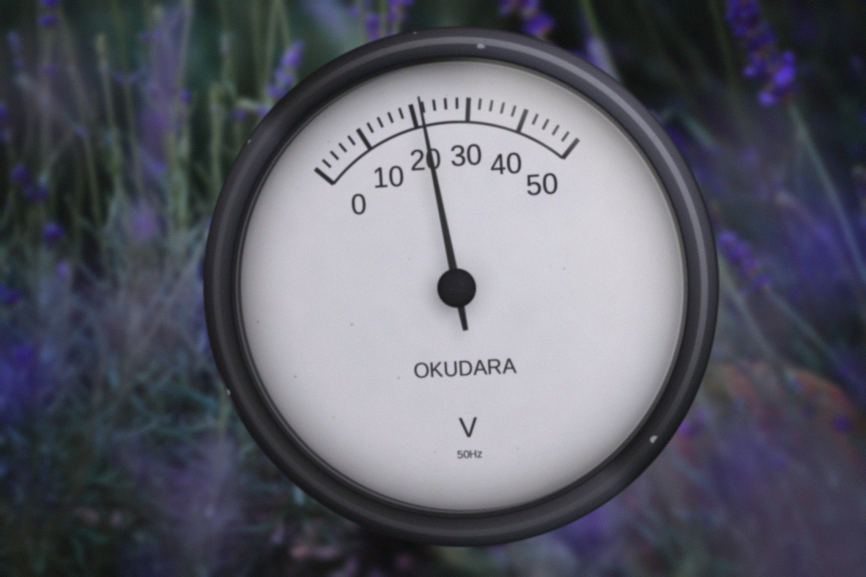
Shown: 22 V
